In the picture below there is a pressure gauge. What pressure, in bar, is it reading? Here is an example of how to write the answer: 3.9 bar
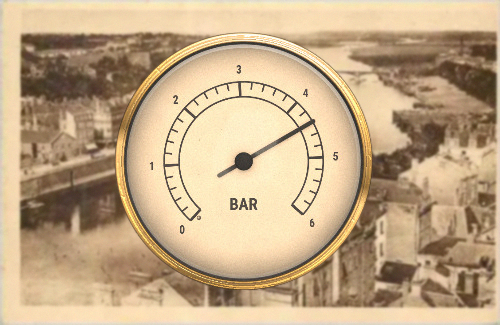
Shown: 4.4 bar
